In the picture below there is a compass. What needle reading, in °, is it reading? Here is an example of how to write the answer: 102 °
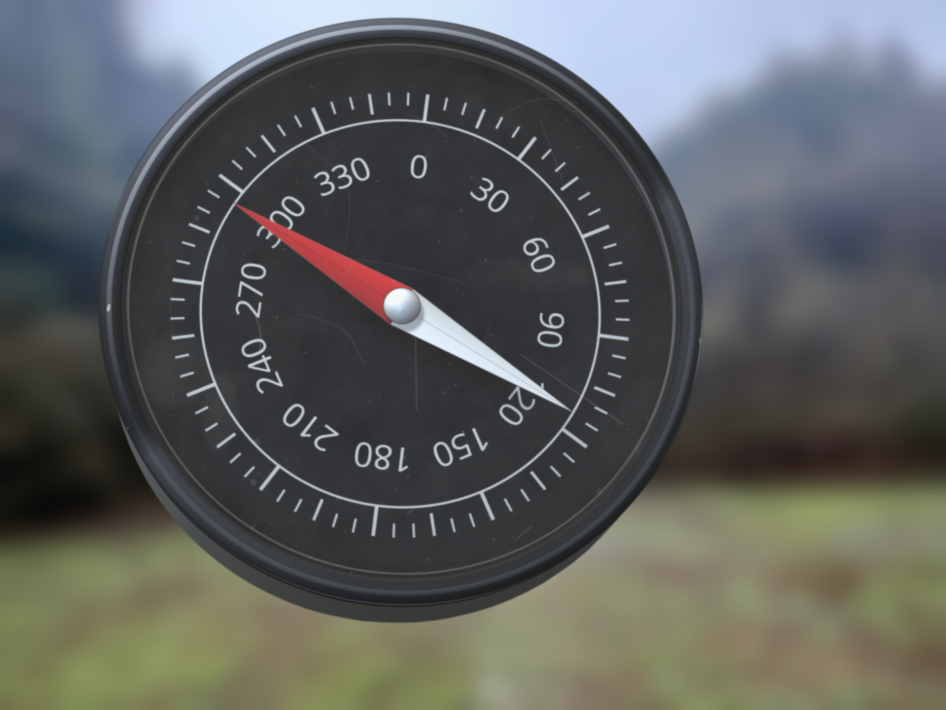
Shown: 295 °
